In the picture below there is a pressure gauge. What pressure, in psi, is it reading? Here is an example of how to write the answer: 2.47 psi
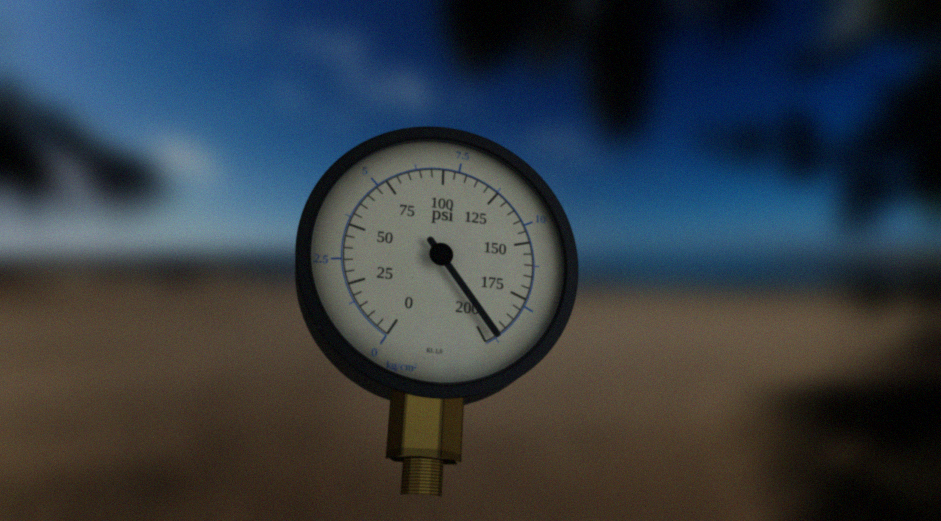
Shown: 195 psi
